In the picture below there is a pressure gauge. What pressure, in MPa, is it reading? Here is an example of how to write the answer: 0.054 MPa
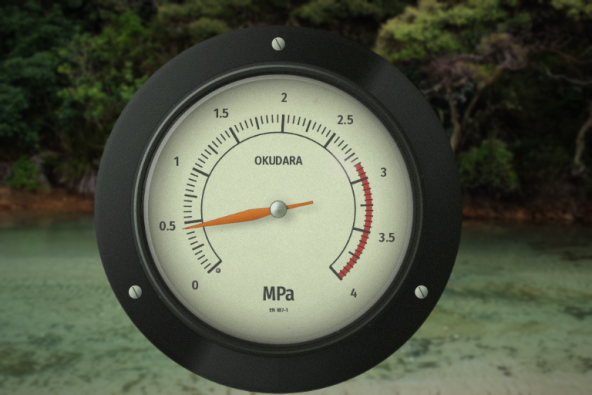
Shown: 0.45 MPa
